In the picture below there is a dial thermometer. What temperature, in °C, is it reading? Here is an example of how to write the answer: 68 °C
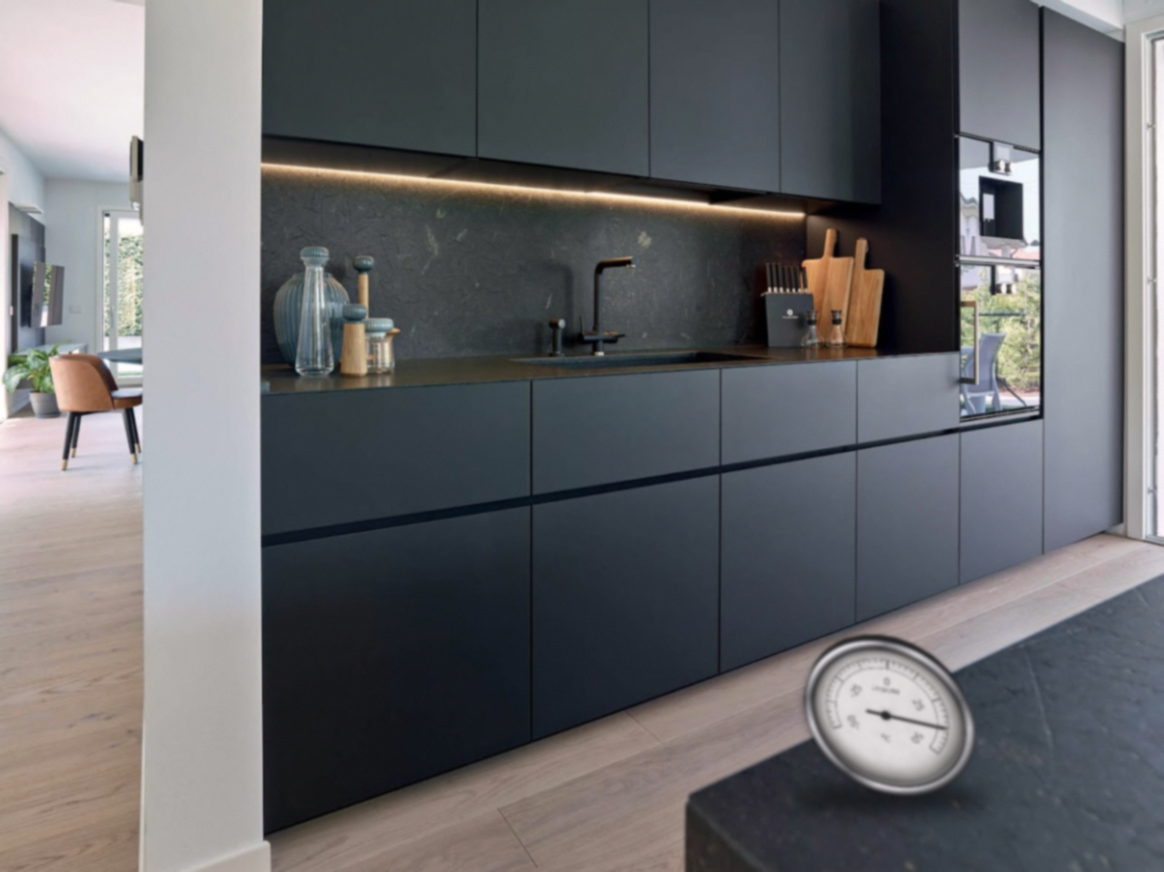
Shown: 37.5 °C
